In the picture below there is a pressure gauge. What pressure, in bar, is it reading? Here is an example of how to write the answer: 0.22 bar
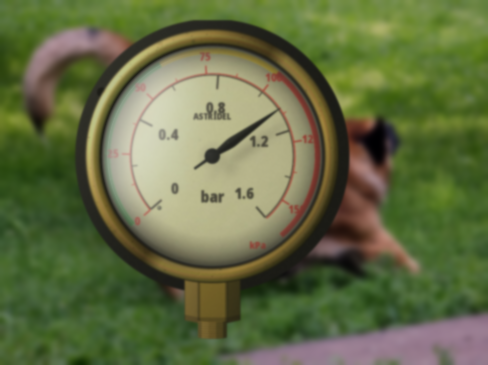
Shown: 1.1 bar
